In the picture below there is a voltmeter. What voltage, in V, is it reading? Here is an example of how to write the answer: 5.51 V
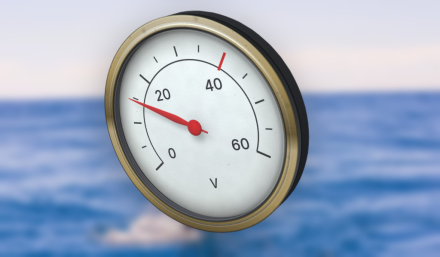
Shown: 15 V
